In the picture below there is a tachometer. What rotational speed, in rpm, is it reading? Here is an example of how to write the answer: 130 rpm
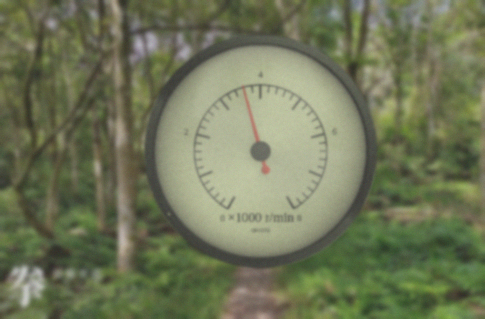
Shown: 3600 rpm
